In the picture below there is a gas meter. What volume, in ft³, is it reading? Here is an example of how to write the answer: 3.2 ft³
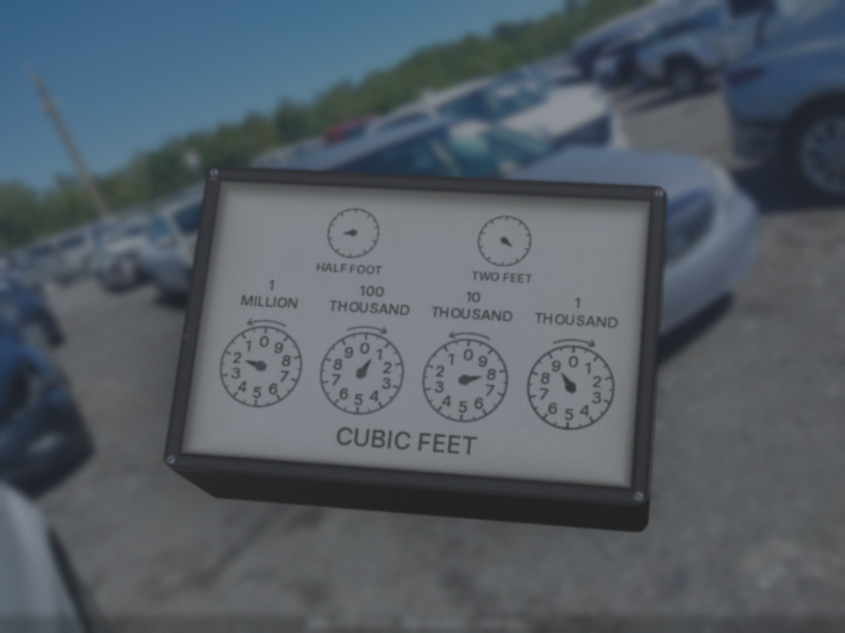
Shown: 207900 ft³
